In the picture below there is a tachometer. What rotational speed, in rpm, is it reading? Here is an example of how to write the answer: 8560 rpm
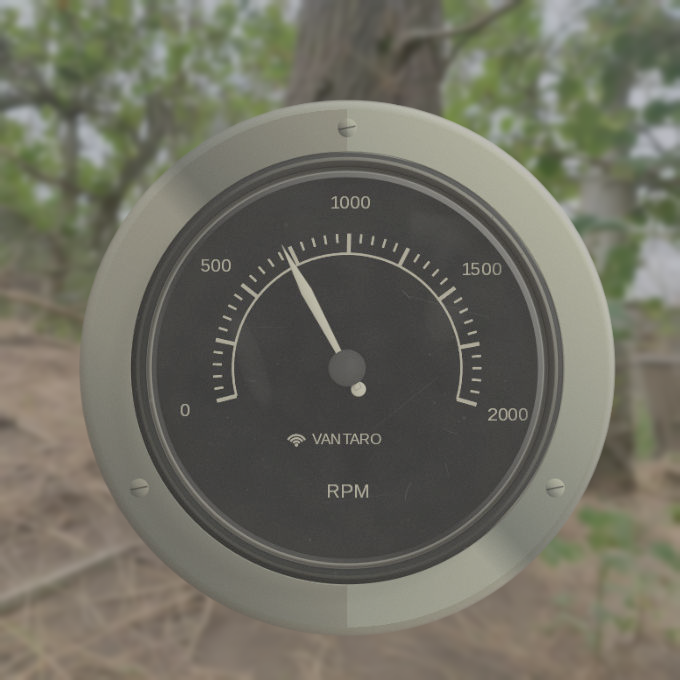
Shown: 725 rpm
